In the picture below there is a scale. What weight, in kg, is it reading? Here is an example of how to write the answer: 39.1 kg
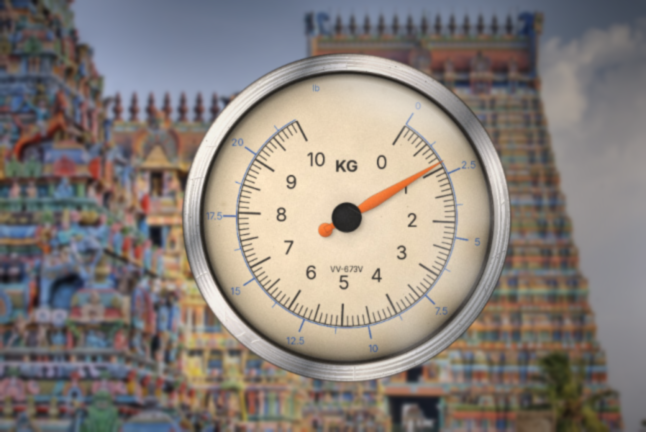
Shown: 0.9 kg
